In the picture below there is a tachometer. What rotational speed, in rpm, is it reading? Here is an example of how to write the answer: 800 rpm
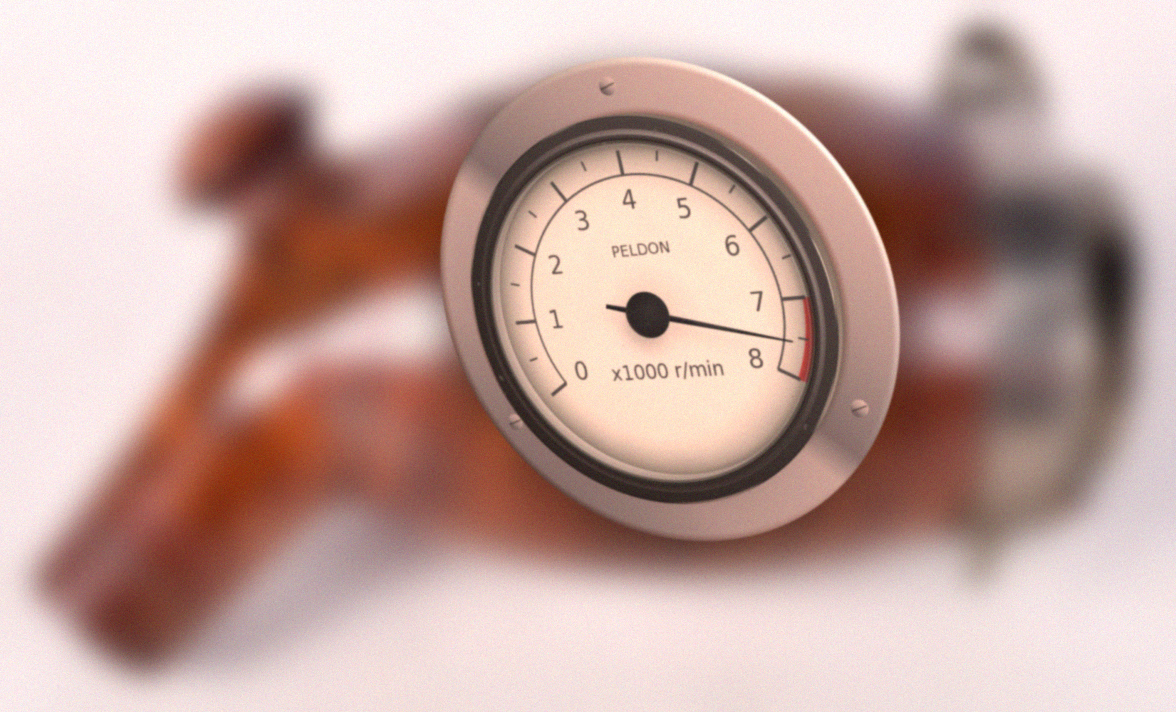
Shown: 7500 rpm
